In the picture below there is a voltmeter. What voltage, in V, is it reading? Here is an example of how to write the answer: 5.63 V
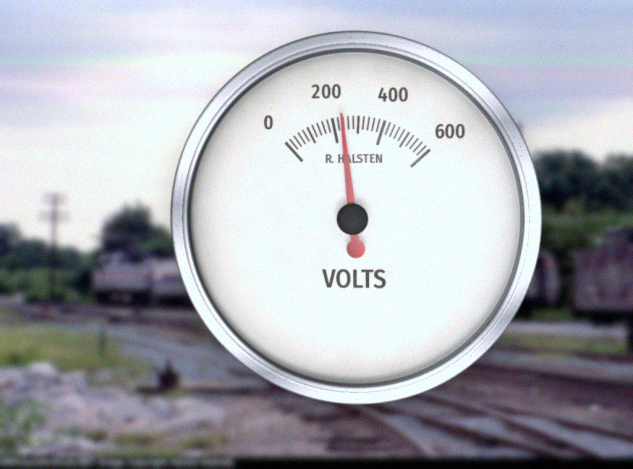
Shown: 240 V
